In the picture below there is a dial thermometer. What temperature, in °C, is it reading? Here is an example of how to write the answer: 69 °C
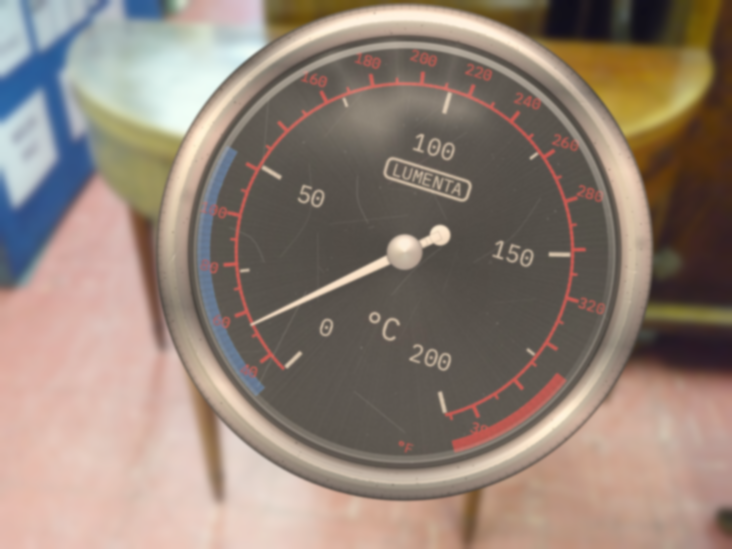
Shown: 12.5 °C
